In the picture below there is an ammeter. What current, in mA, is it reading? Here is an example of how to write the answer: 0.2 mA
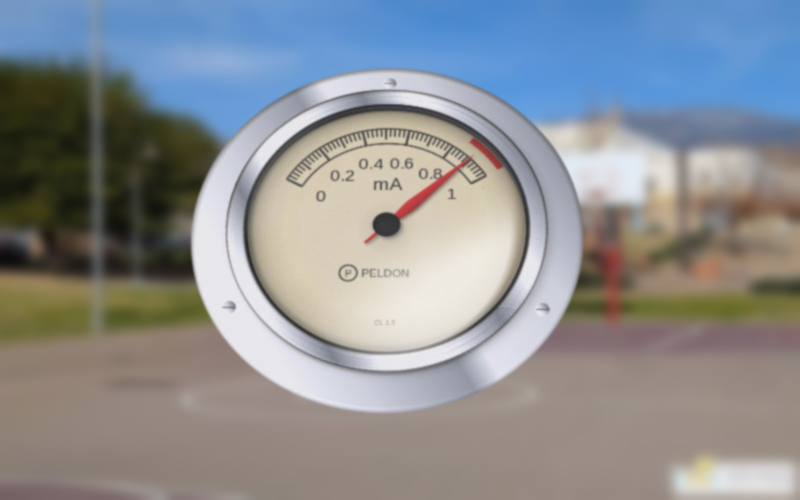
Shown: 0.9 mA
